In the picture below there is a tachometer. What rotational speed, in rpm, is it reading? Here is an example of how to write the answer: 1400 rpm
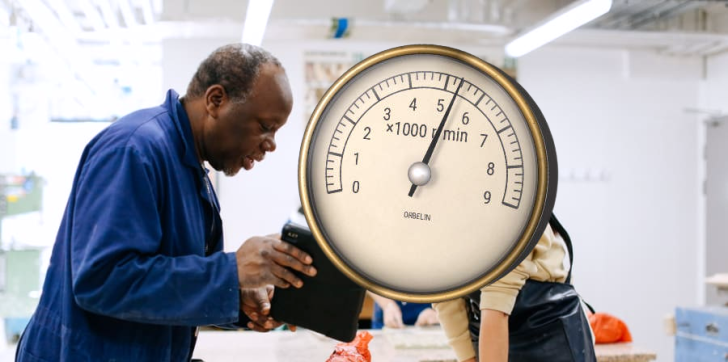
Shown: 5400 rpm
